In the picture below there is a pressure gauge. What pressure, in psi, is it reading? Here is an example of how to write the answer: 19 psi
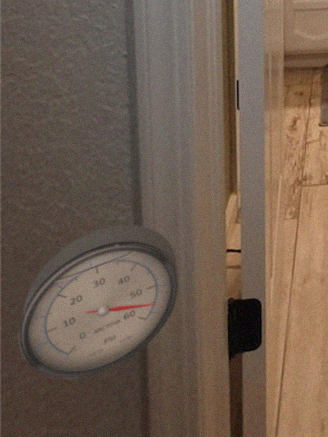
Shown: 55 psi
